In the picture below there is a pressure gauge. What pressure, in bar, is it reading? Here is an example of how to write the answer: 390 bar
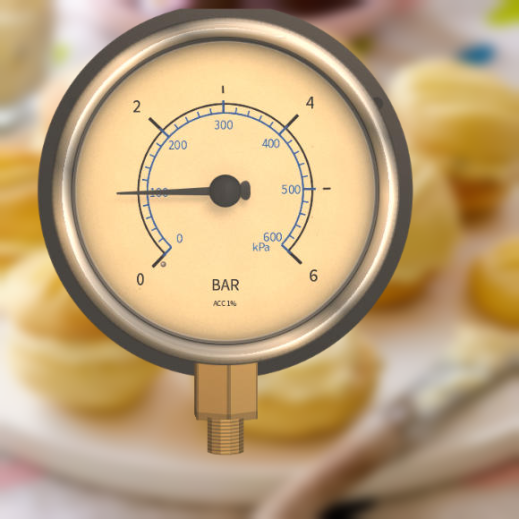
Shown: 1 bar
